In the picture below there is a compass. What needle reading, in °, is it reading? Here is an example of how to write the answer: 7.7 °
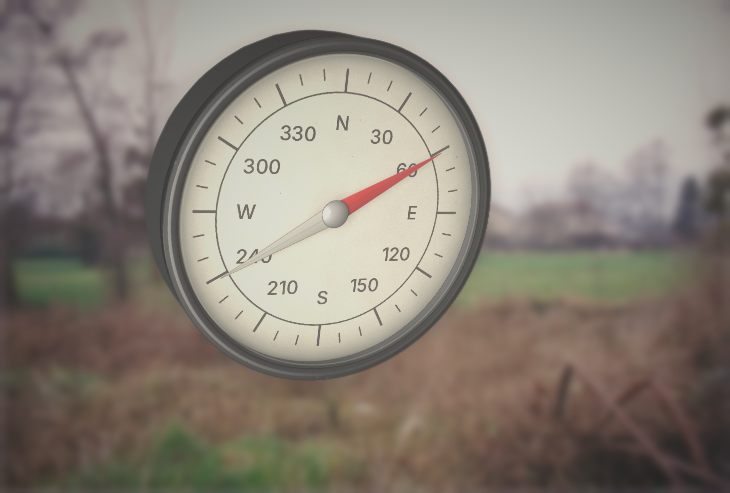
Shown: 60 °
